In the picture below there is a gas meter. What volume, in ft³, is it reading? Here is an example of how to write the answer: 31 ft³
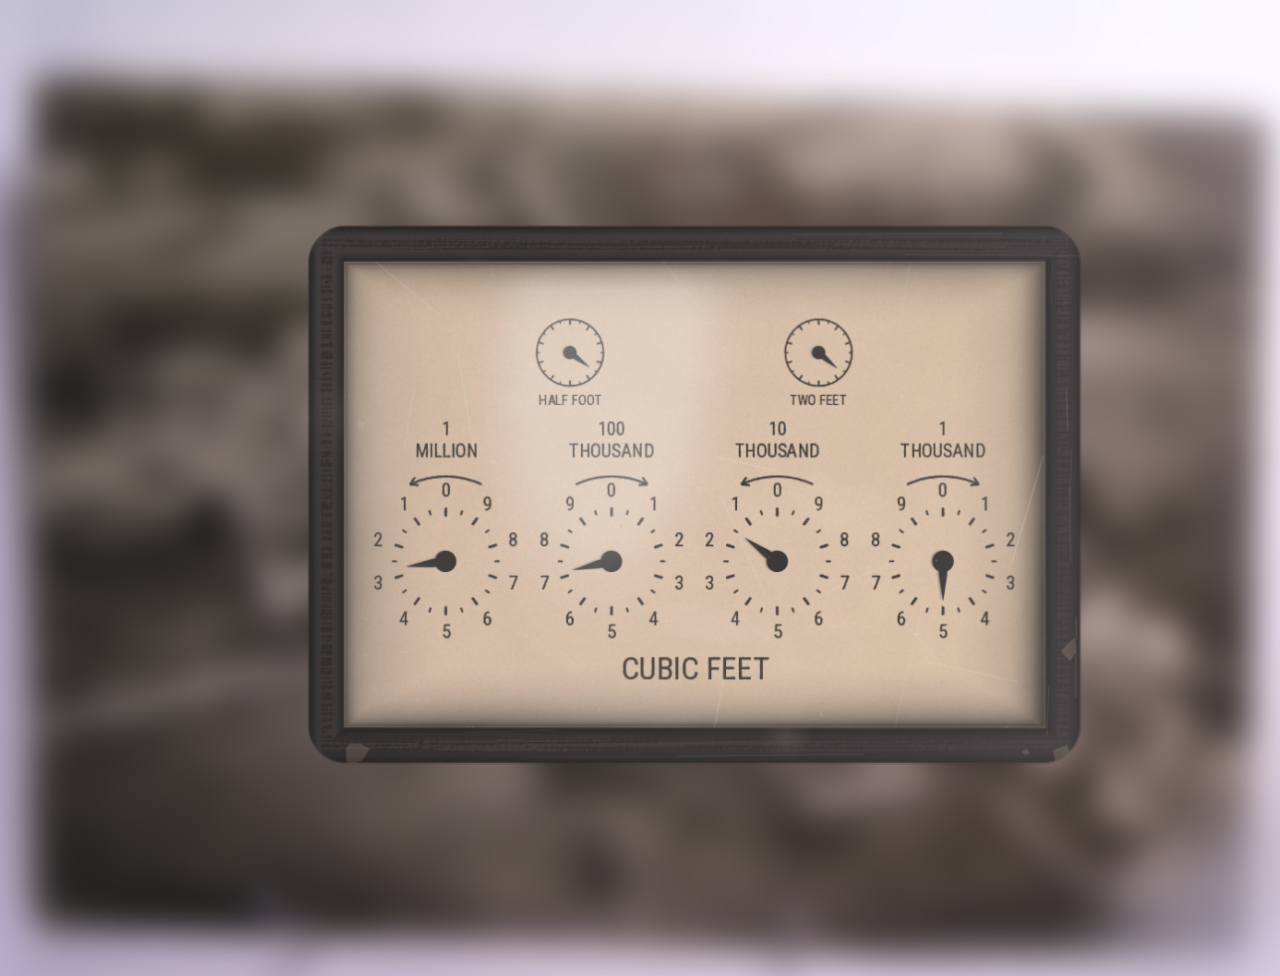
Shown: 271500 ft³
